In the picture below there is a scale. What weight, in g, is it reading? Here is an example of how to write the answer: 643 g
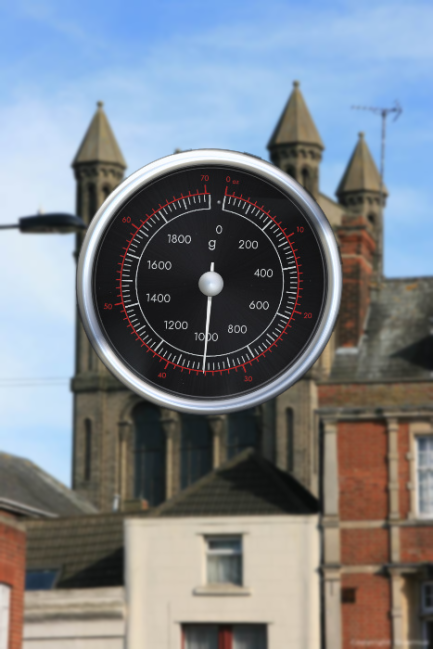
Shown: 1000 g
